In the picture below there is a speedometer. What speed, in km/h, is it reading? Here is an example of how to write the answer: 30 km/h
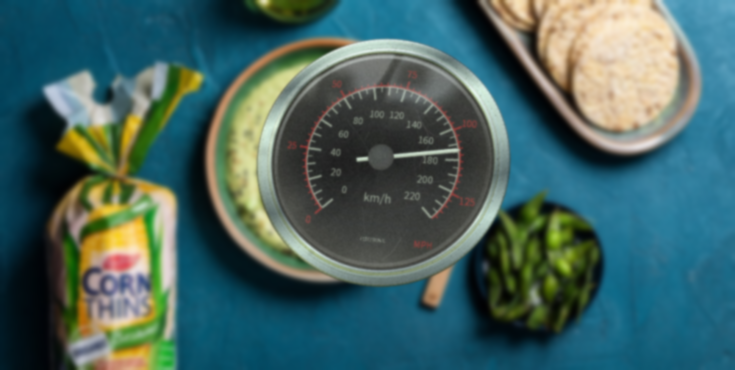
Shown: 175 km/h
